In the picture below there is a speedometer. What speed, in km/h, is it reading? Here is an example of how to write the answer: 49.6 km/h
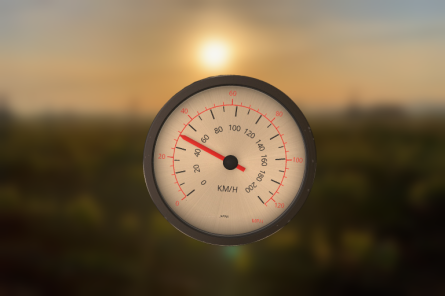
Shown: 50 km/h
